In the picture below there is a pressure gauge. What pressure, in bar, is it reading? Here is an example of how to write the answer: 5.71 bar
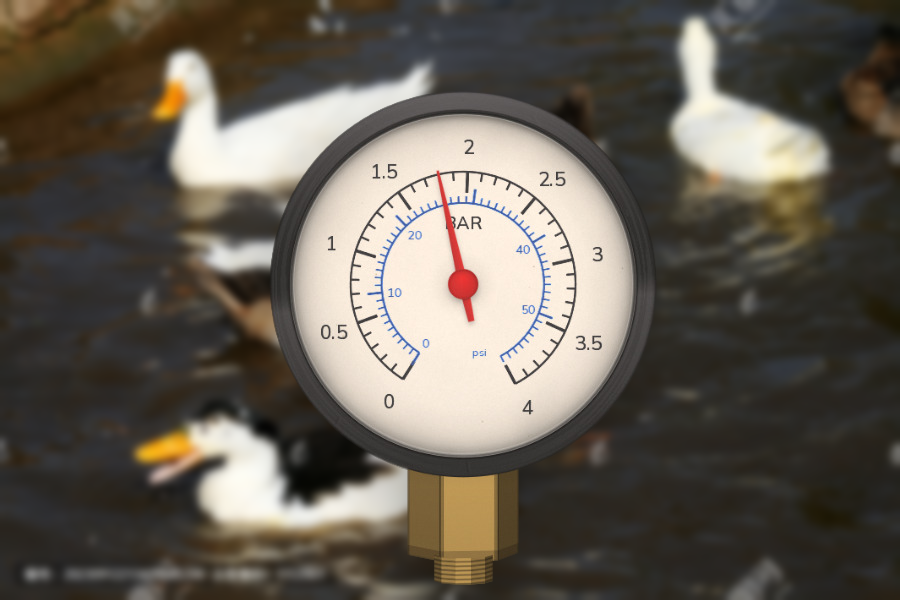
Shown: 1.8 bar
